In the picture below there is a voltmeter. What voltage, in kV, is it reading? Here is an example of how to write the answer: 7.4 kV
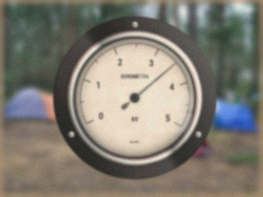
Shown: 3.5 kV
